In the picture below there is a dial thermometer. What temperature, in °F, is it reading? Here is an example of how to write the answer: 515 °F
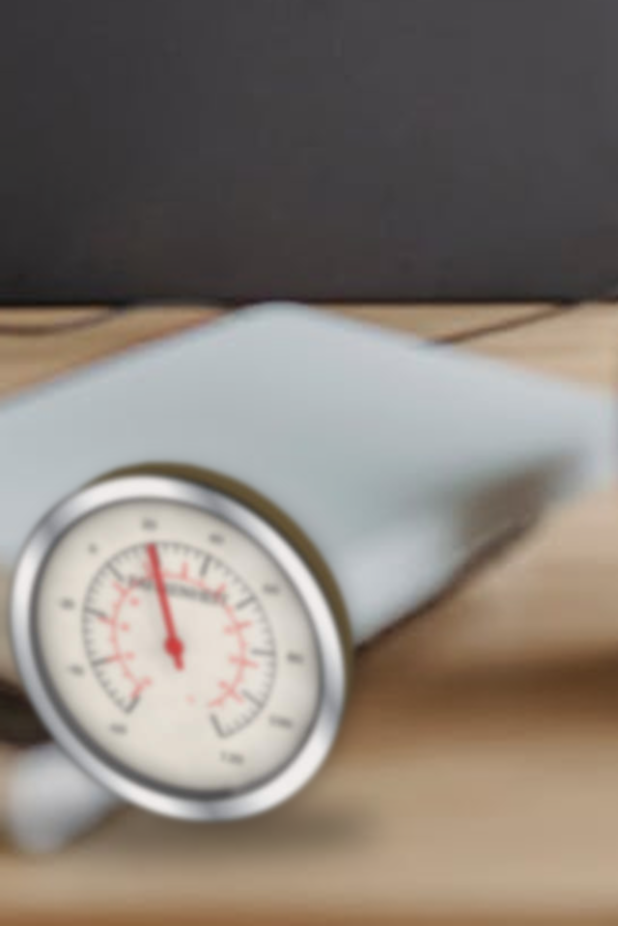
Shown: 20 °F
